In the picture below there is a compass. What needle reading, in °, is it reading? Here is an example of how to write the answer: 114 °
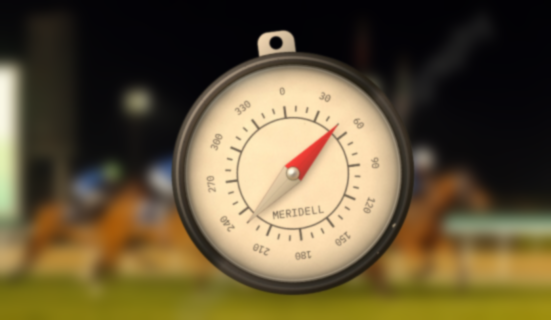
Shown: 50 °
